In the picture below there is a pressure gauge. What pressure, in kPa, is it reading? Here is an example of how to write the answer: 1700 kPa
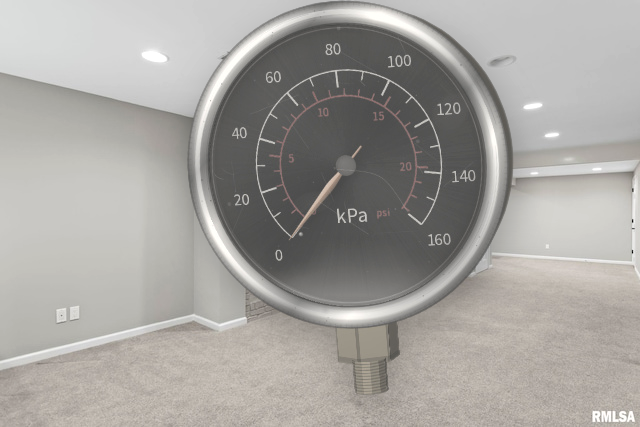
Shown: 0 kPa
